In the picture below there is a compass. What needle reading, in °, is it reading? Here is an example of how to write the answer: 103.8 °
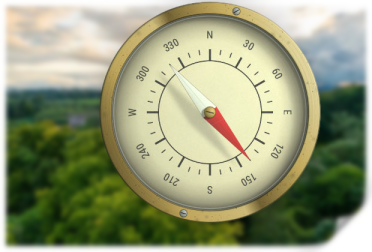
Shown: 140 °
